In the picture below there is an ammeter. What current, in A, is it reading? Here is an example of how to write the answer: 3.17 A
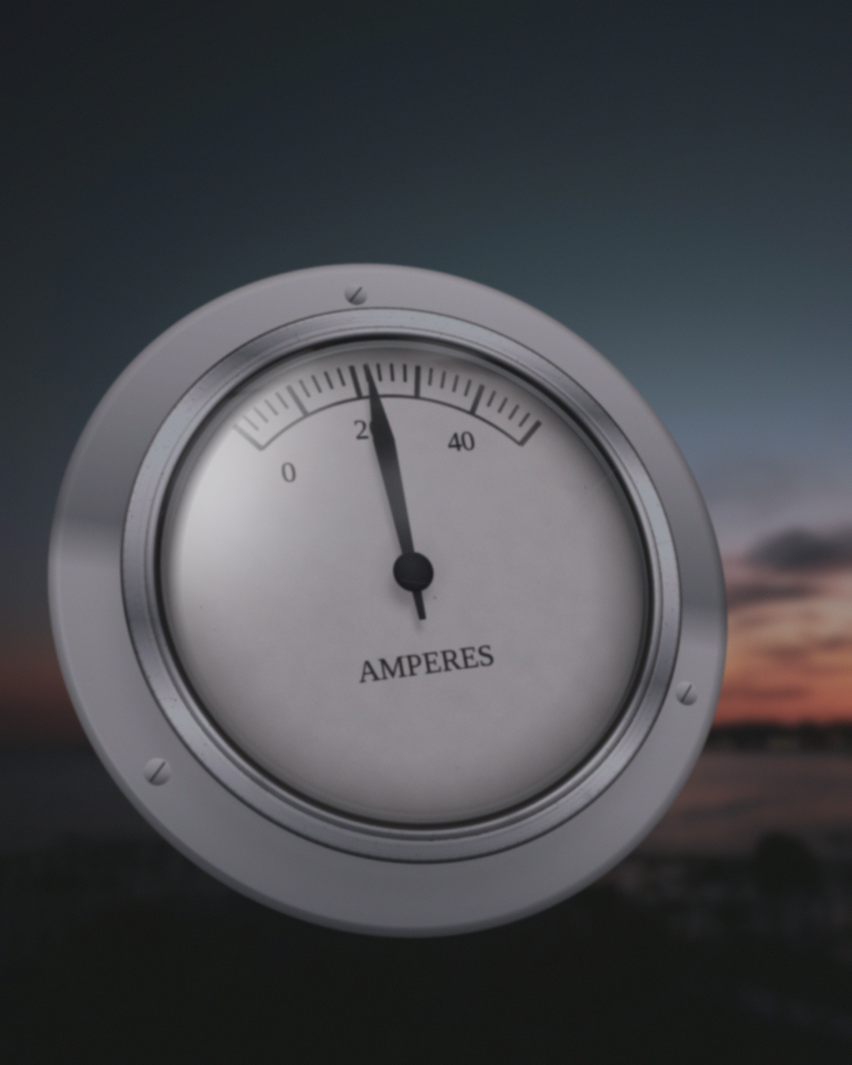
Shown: 22 A
